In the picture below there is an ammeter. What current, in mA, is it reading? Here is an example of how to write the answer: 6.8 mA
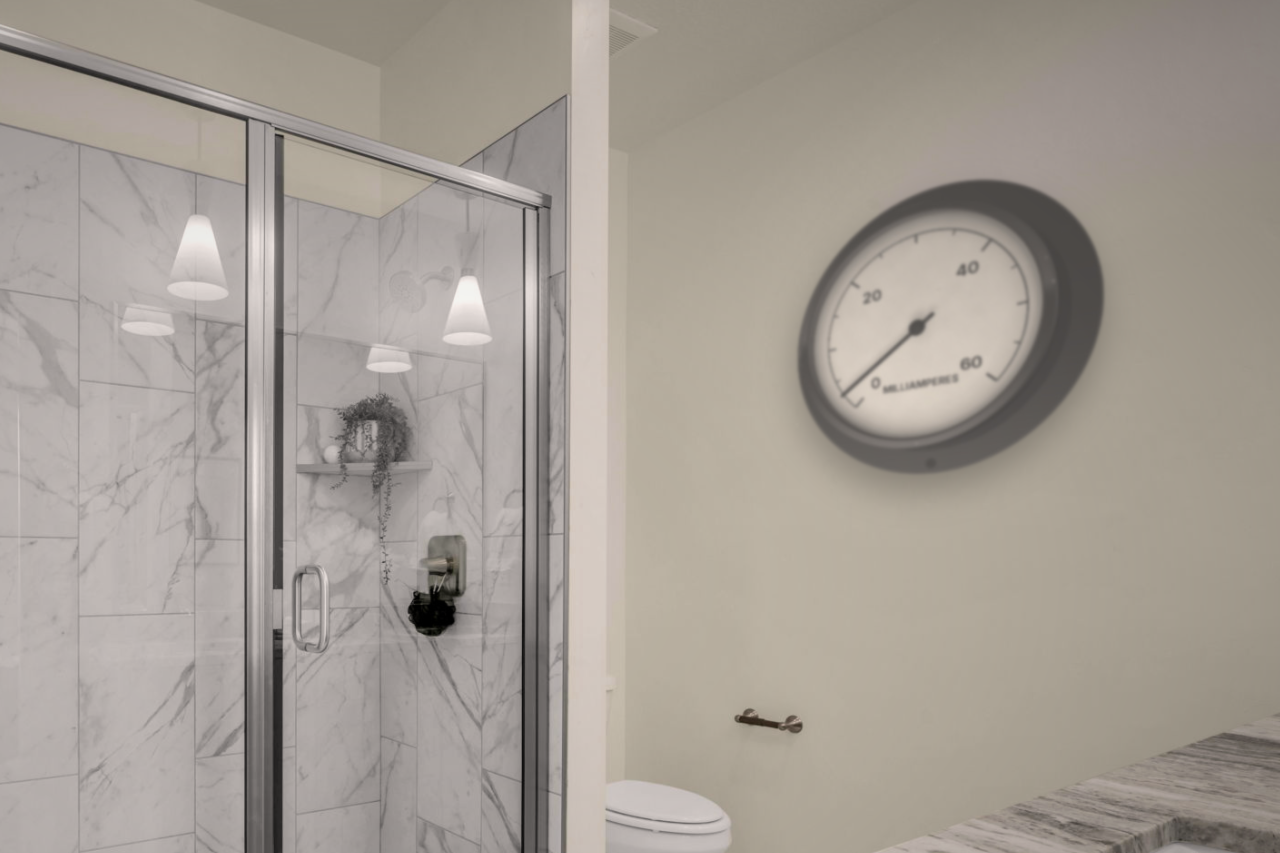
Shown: 2.5 mA
